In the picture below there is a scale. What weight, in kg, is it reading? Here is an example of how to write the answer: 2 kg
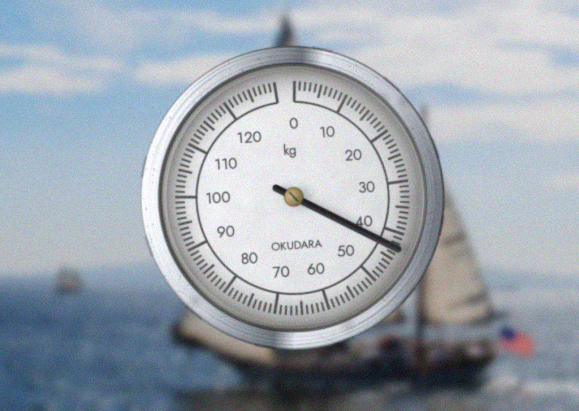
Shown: 43 kg
